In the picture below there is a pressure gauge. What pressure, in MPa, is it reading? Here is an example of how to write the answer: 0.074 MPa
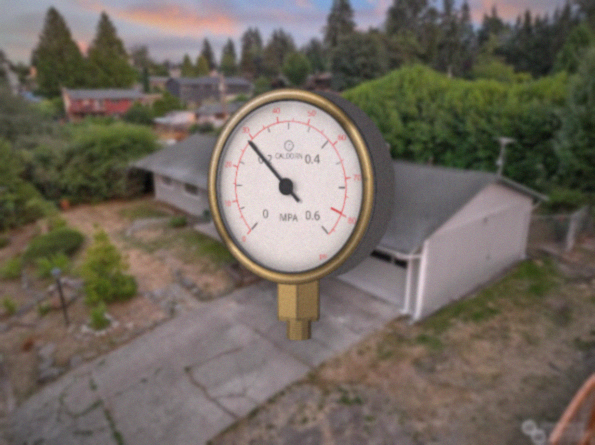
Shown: 0.2 MPa
